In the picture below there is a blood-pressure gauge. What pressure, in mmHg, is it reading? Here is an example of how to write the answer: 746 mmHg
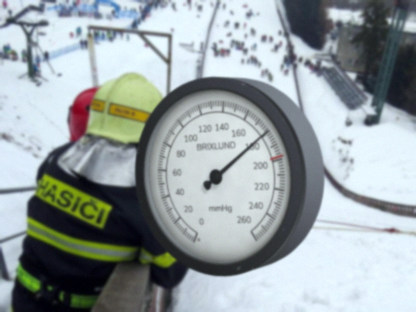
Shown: 180 mmHg
